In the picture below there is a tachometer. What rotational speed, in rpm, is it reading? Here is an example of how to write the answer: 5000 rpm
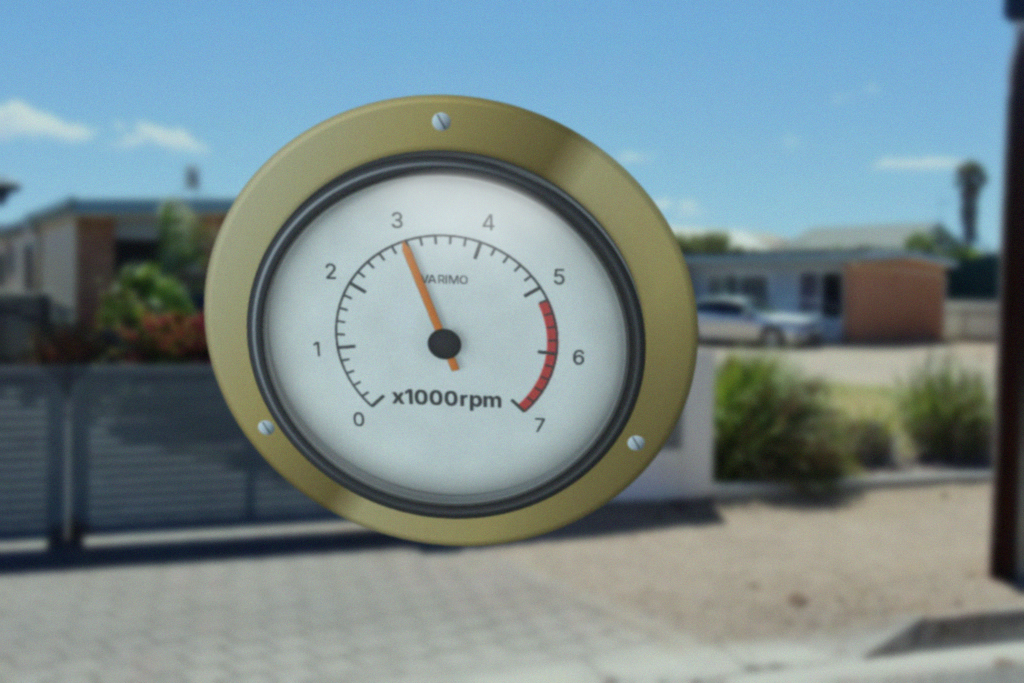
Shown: 3000 rpm
